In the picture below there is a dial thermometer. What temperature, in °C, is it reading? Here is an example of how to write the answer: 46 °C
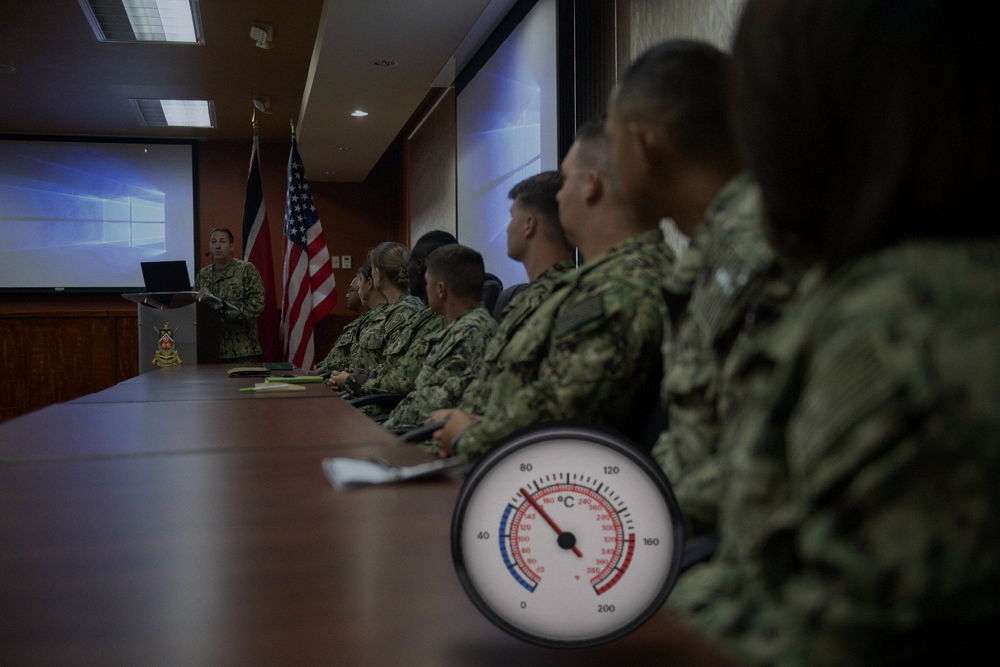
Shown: 72 °C
